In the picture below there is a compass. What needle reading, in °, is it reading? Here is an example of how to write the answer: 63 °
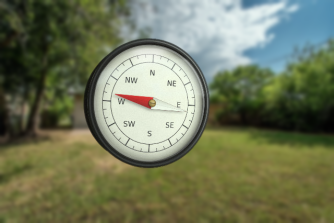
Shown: 280 °
